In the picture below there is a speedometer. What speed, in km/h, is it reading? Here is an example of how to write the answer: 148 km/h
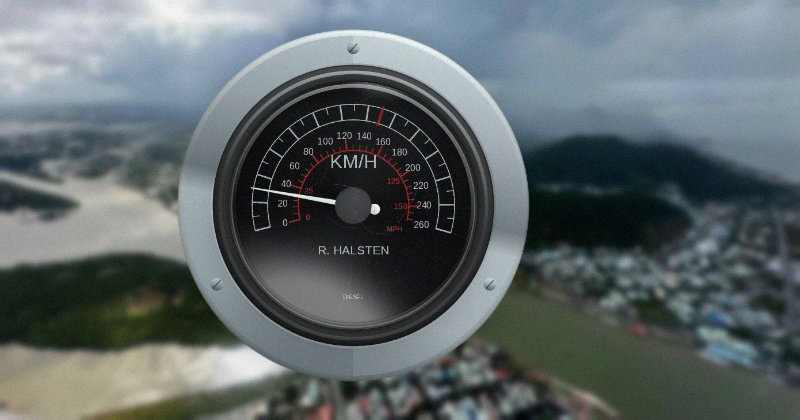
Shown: 30 km/h
